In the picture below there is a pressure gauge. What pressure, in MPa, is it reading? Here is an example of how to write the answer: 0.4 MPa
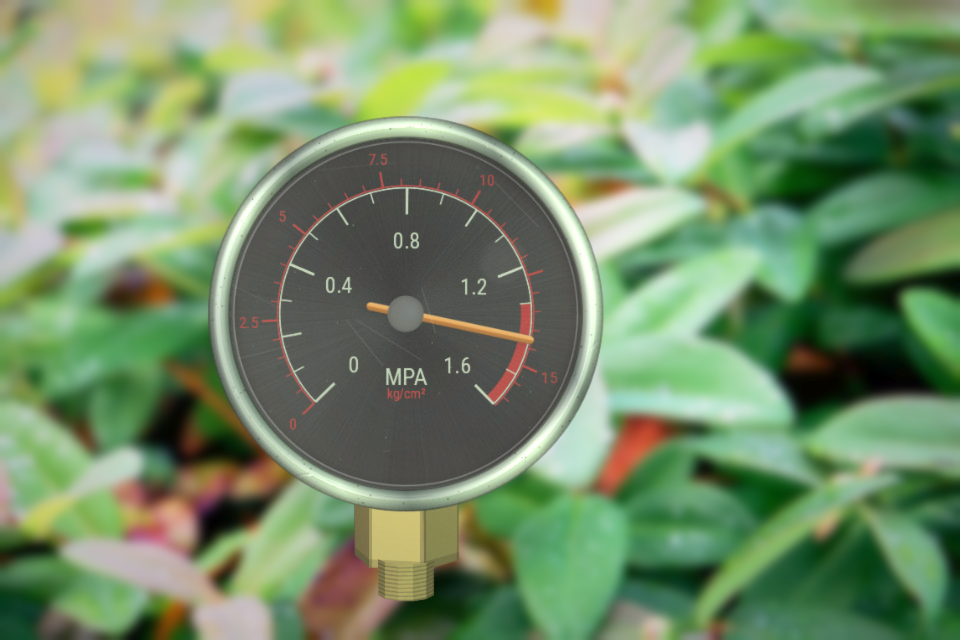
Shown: 1.4 MPa
